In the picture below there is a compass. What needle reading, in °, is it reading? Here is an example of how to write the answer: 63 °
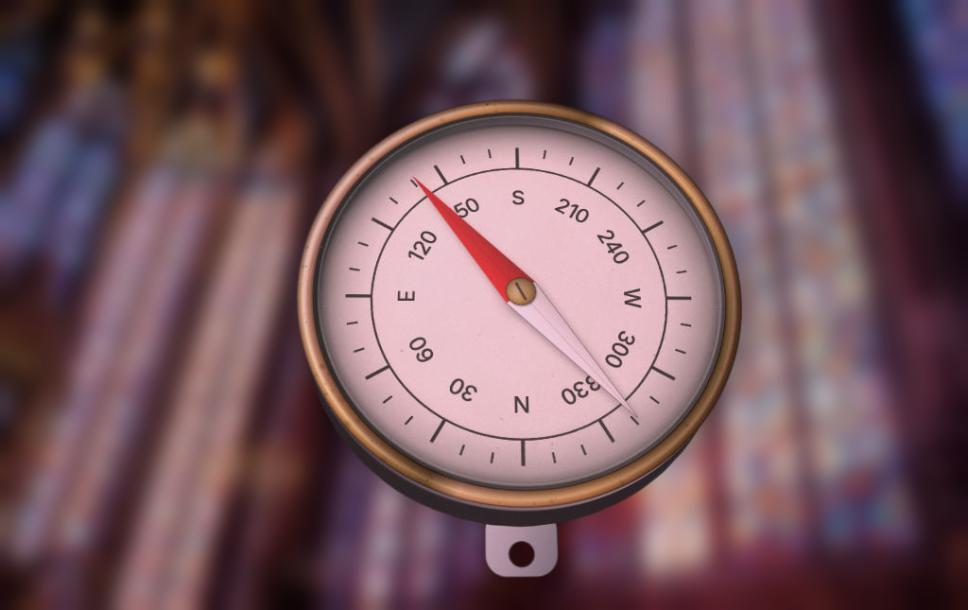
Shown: 140 °
